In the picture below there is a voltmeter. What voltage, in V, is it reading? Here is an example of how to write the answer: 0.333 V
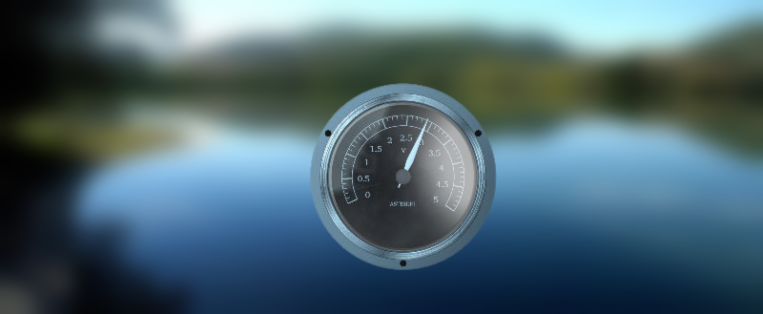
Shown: 2.9 V
